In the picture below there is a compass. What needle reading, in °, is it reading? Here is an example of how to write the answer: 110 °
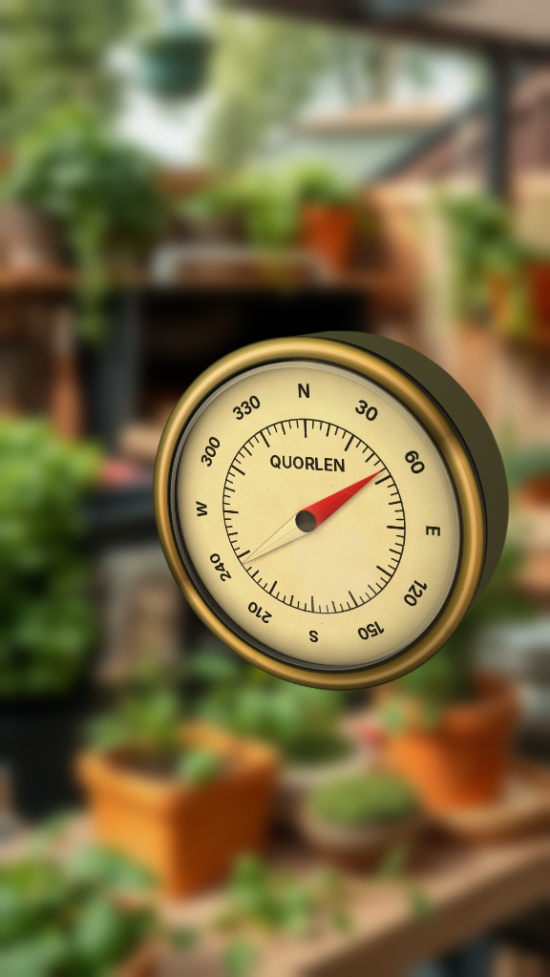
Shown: 55 °
